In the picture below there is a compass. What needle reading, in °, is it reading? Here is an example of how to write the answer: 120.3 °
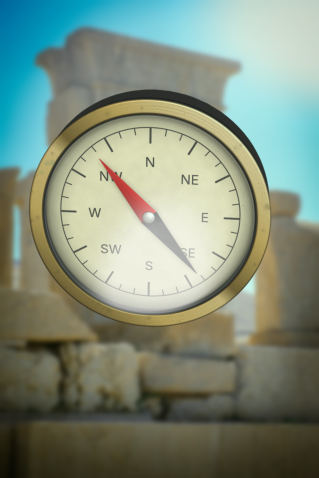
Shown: 320 °
